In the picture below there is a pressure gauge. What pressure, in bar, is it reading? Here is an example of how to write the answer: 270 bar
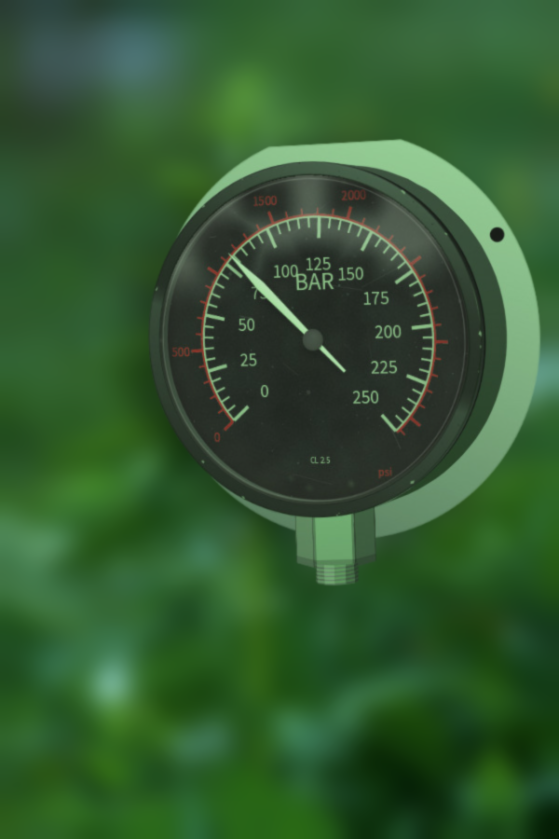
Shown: 80 bar
